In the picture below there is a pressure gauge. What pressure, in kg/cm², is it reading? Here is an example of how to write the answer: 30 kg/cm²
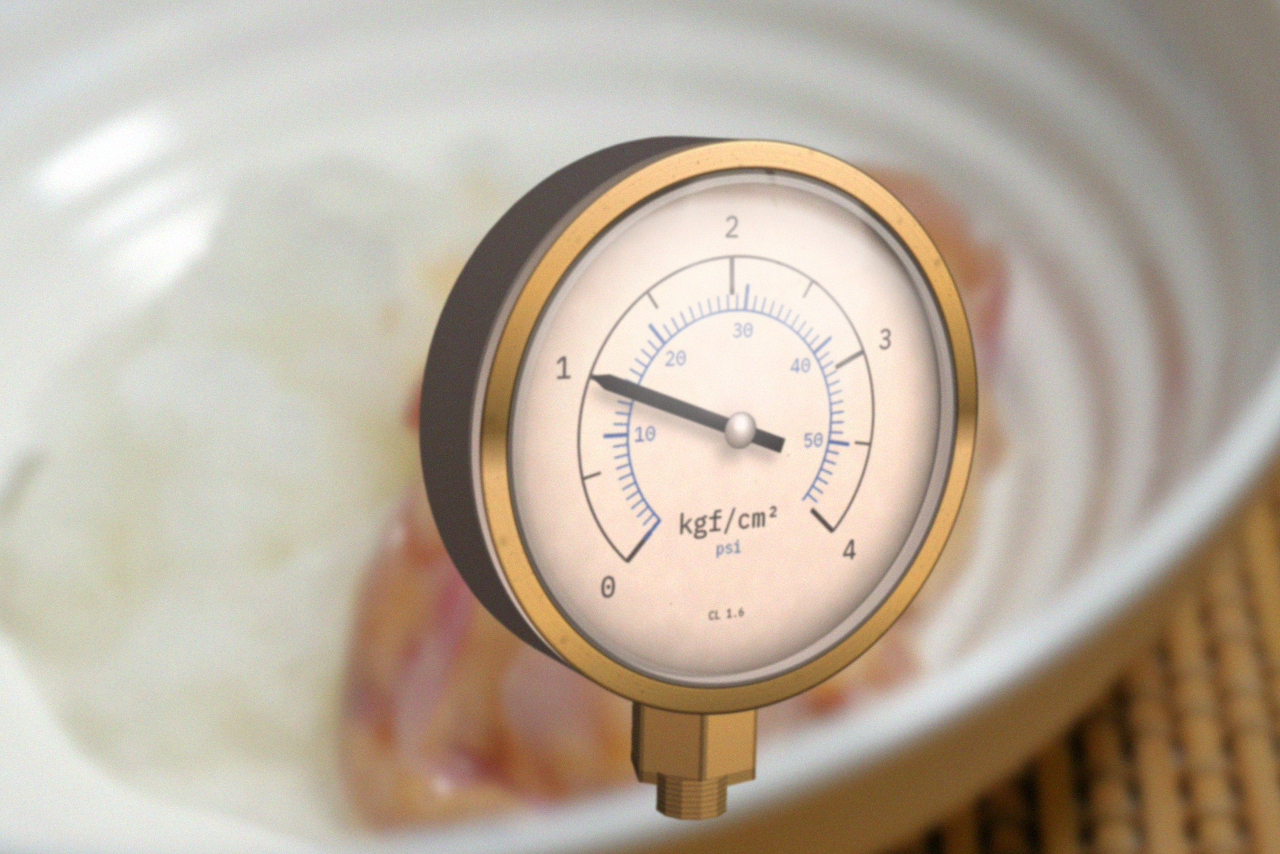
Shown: 1 kg/cm²
